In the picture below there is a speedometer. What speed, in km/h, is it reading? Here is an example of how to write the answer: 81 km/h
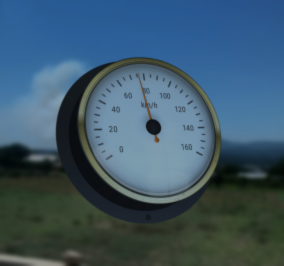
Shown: 75 km/h
